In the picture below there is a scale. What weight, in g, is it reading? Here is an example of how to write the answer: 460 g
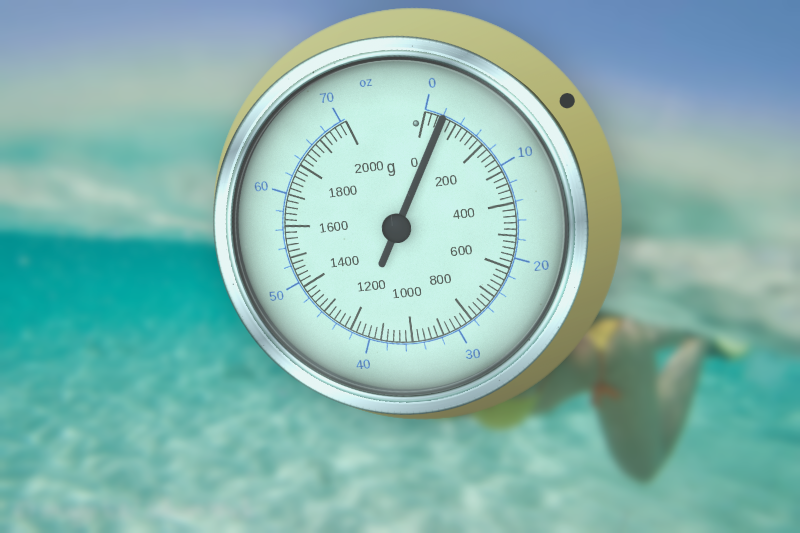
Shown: 60 g
